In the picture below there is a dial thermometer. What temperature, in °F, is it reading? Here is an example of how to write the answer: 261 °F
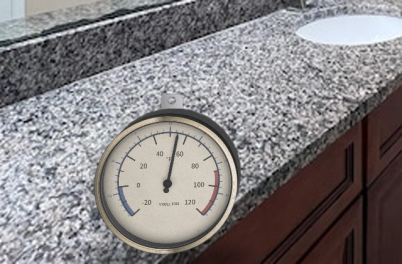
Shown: 55 °F
